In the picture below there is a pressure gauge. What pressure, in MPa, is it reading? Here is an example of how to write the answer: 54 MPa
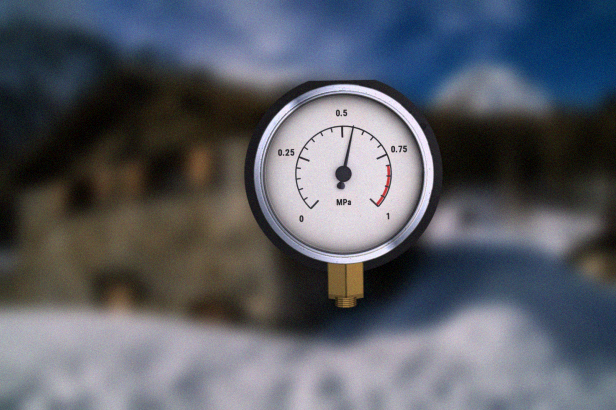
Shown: 0.55 MPa
